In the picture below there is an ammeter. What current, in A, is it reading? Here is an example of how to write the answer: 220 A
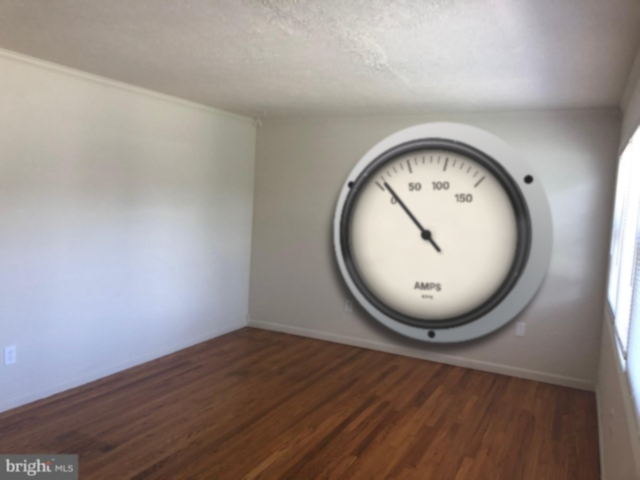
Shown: 10 A
